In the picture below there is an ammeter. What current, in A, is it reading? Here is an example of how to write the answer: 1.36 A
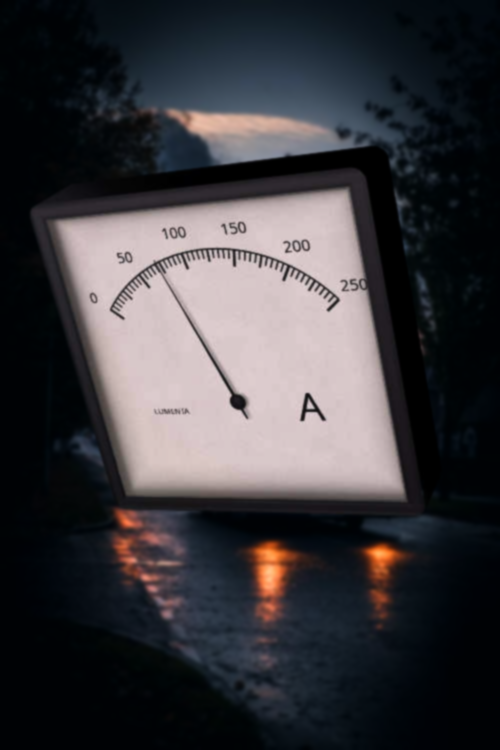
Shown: 75 A
